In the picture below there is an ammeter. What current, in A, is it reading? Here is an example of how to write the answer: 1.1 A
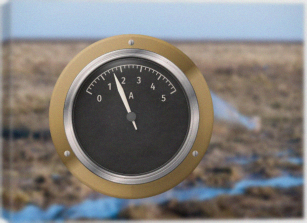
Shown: 1.6 A
